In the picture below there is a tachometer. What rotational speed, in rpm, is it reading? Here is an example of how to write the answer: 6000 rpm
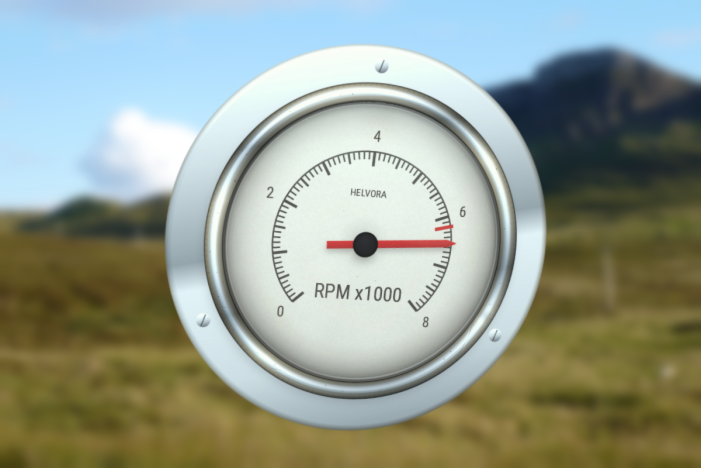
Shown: 6500 rpm
